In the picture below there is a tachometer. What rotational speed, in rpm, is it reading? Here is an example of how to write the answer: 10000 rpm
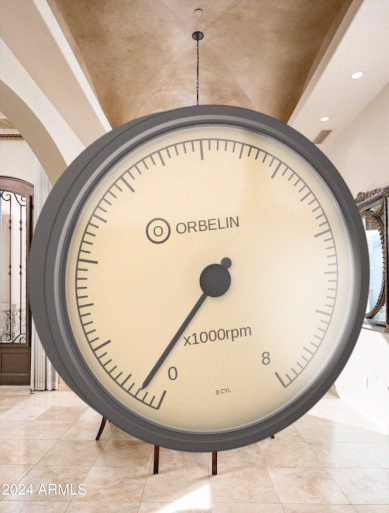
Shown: 300 rpm
